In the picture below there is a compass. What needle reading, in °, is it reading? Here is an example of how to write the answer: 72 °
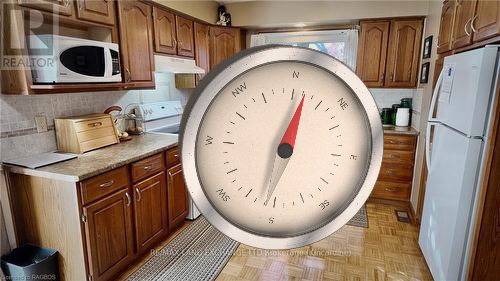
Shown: 10 °
